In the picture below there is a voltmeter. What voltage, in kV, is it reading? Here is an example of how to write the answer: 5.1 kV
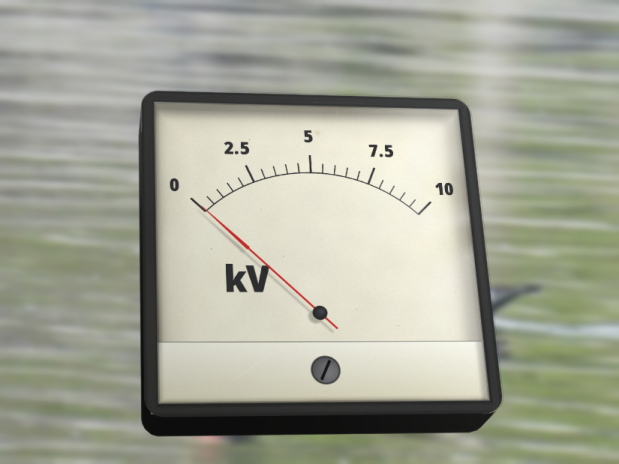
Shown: 0 kV
